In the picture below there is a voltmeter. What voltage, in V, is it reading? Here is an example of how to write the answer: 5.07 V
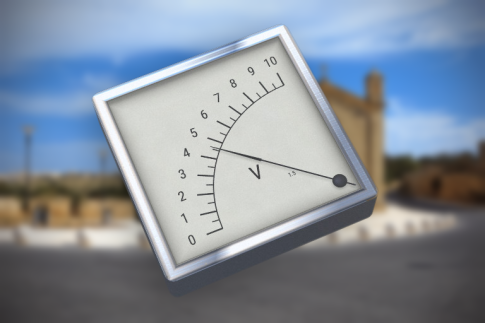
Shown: 4.5 V
